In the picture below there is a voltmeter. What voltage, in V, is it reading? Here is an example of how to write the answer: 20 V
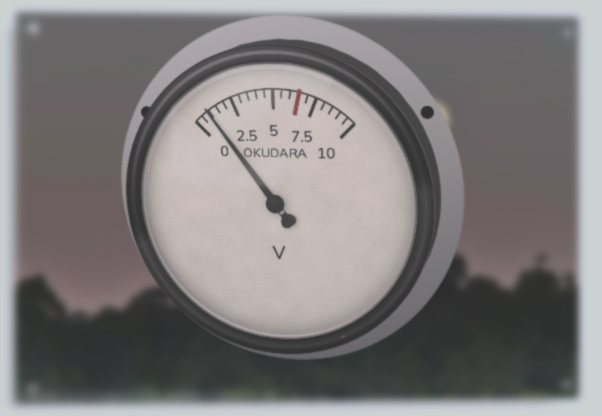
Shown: 1 V
